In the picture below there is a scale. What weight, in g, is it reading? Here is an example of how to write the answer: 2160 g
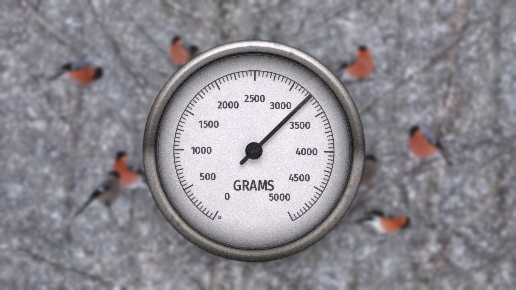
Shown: 3250 g
